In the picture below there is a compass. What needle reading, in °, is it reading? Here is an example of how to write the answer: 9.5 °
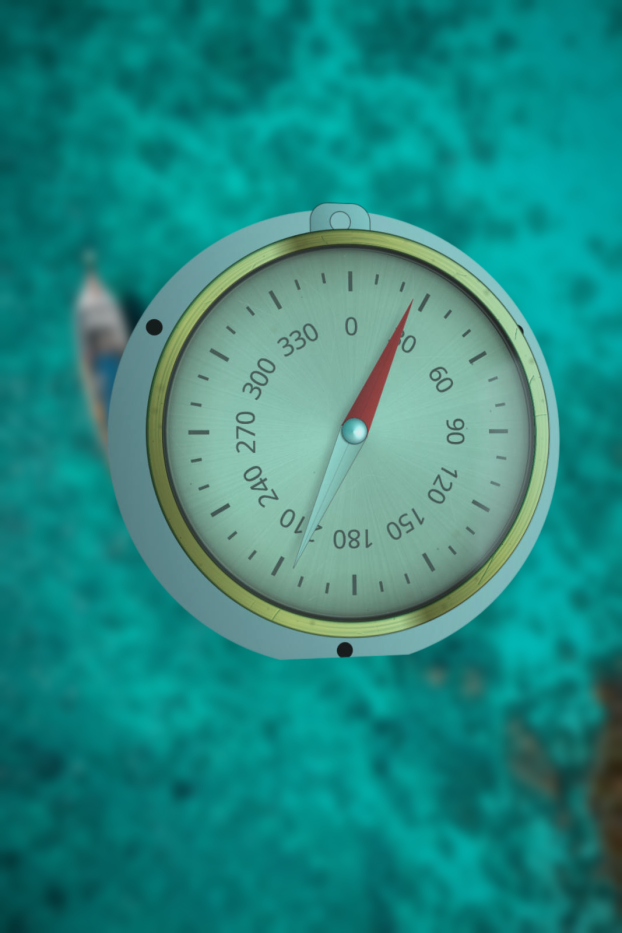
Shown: 25 °
